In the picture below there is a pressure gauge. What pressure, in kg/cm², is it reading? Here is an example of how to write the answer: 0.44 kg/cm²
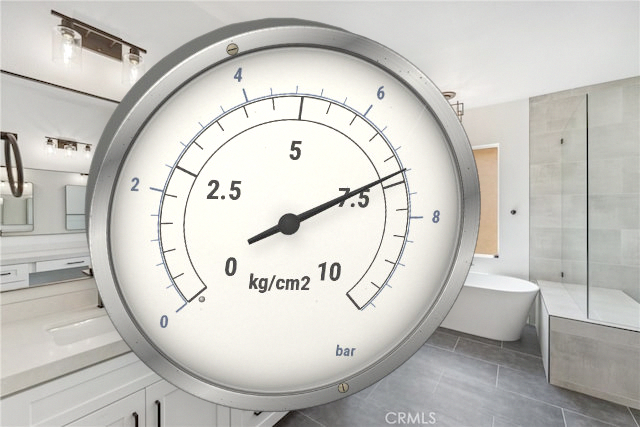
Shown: 7.25 kg/cm²
